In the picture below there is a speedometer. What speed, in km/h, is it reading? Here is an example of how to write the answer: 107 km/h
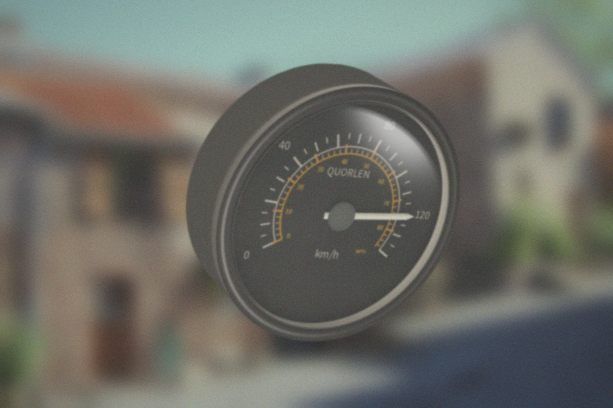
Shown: 120 km/h
